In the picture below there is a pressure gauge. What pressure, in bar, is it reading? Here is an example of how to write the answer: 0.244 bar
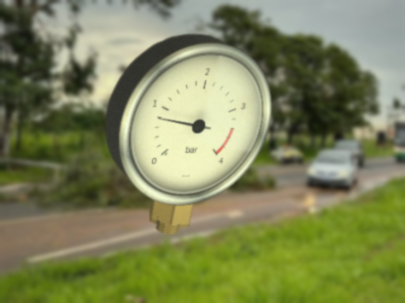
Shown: 0.8 bar
